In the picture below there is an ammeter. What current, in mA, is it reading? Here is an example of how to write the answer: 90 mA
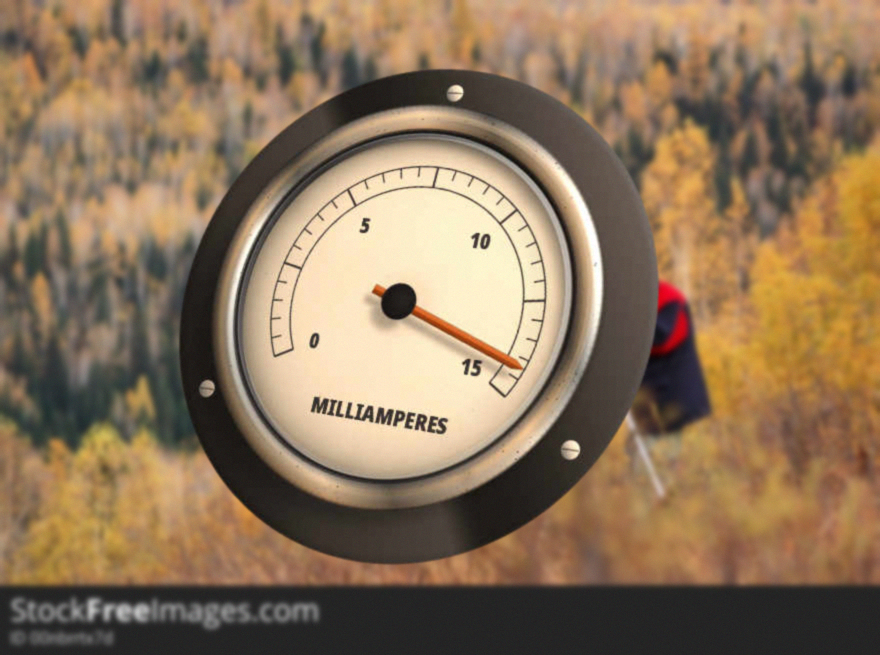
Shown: 14.25 mA
